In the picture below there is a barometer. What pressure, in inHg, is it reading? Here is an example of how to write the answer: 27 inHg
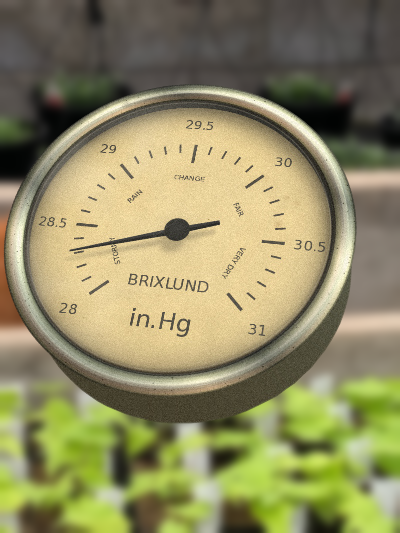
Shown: 28.3 inHg
